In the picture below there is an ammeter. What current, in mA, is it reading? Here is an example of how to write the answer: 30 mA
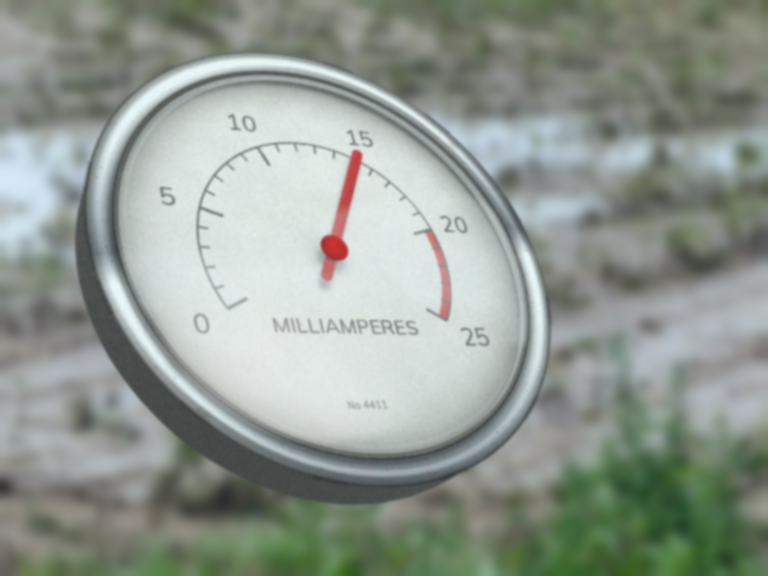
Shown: 15 mA
